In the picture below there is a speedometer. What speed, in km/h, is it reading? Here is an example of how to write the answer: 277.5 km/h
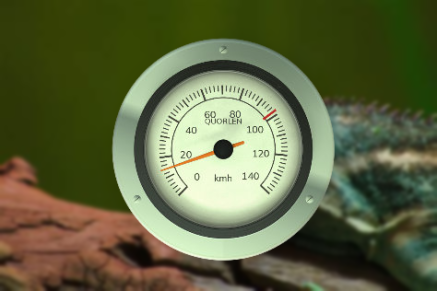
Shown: 14 km/h
